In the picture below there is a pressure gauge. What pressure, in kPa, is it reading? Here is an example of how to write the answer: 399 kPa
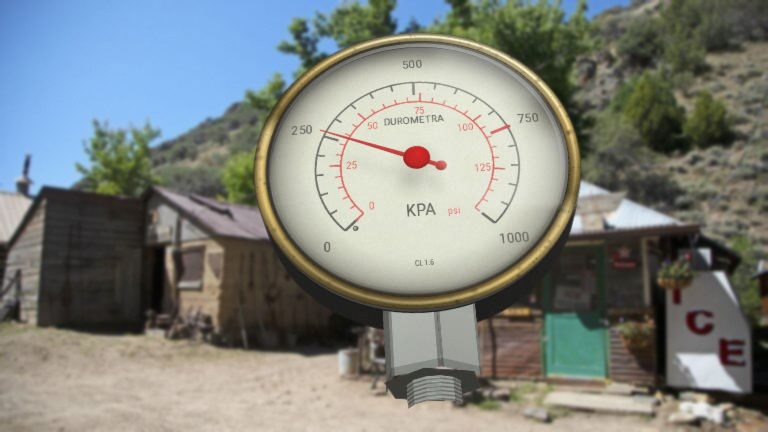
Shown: 250 kPa
